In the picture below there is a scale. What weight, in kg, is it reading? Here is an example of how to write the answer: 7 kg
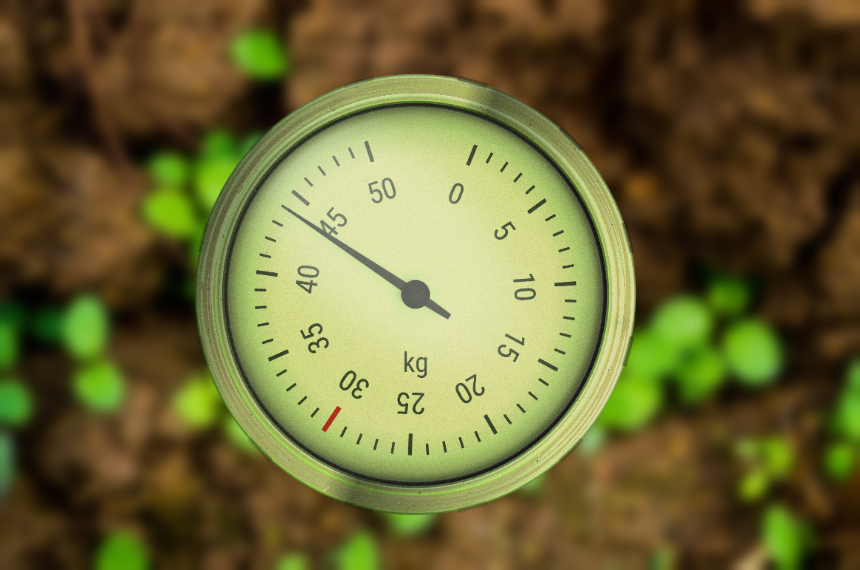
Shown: 44 kg
